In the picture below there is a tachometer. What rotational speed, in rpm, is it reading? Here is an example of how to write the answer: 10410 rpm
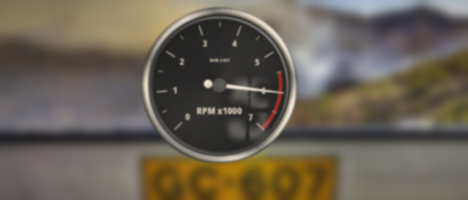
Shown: 6000 rpm
